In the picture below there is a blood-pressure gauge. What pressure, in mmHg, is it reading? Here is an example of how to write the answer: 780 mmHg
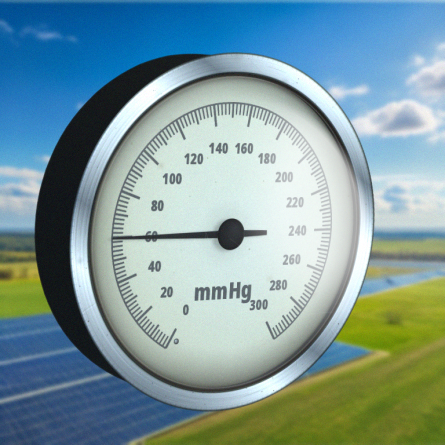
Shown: 60 mmHg
